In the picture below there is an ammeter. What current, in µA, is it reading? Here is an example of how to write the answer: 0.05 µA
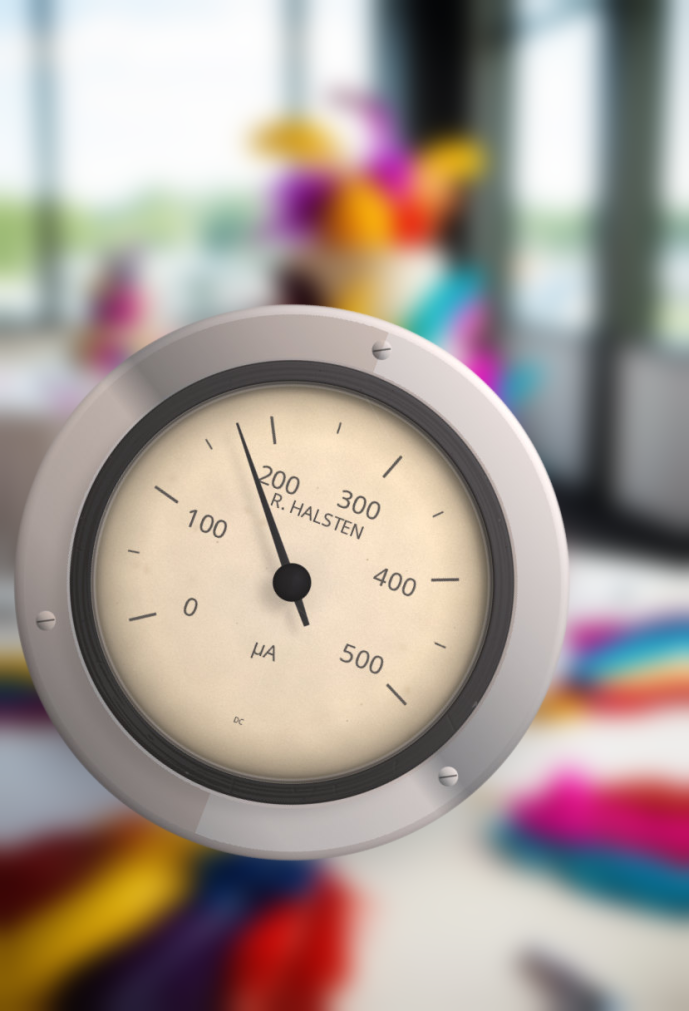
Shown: 175 µA
